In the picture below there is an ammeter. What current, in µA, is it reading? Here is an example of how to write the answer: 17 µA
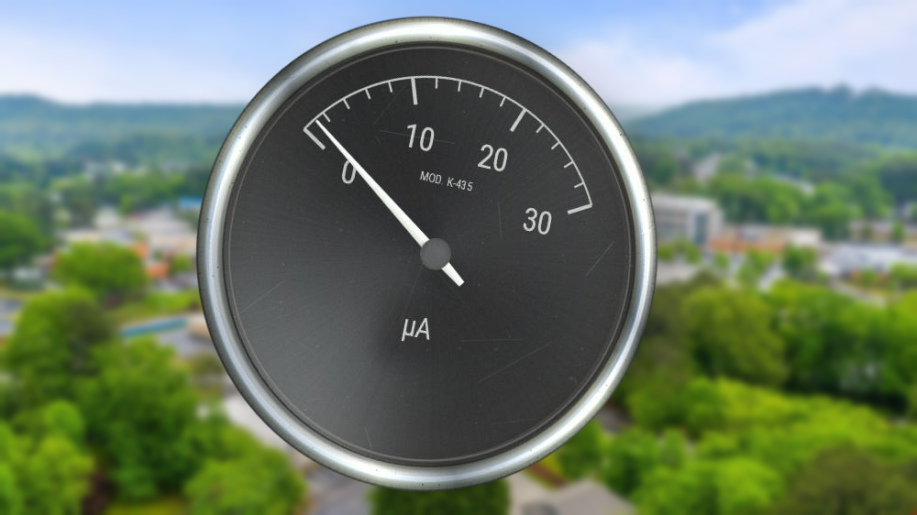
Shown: 1 µA
